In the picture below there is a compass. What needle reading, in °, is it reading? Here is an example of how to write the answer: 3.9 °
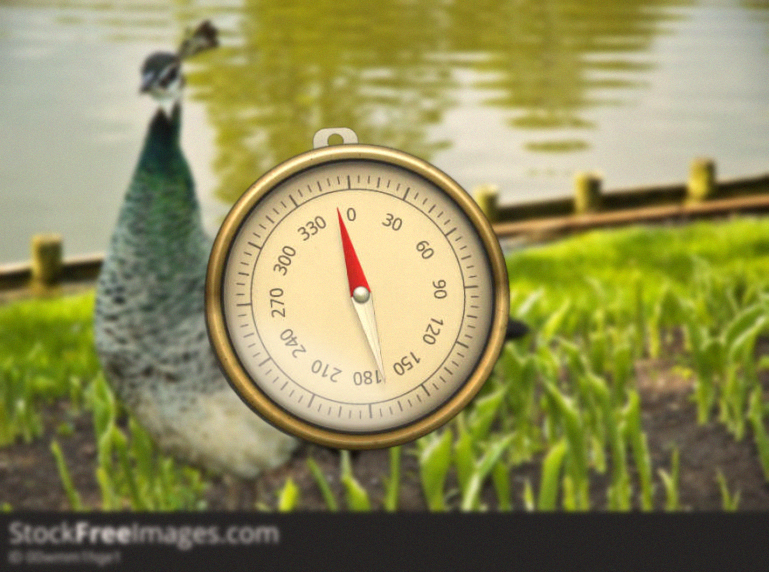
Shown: 350 °
